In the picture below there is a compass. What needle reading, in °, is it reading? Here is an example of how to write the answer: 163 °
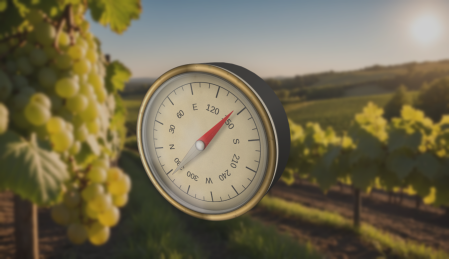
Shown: 145 °
